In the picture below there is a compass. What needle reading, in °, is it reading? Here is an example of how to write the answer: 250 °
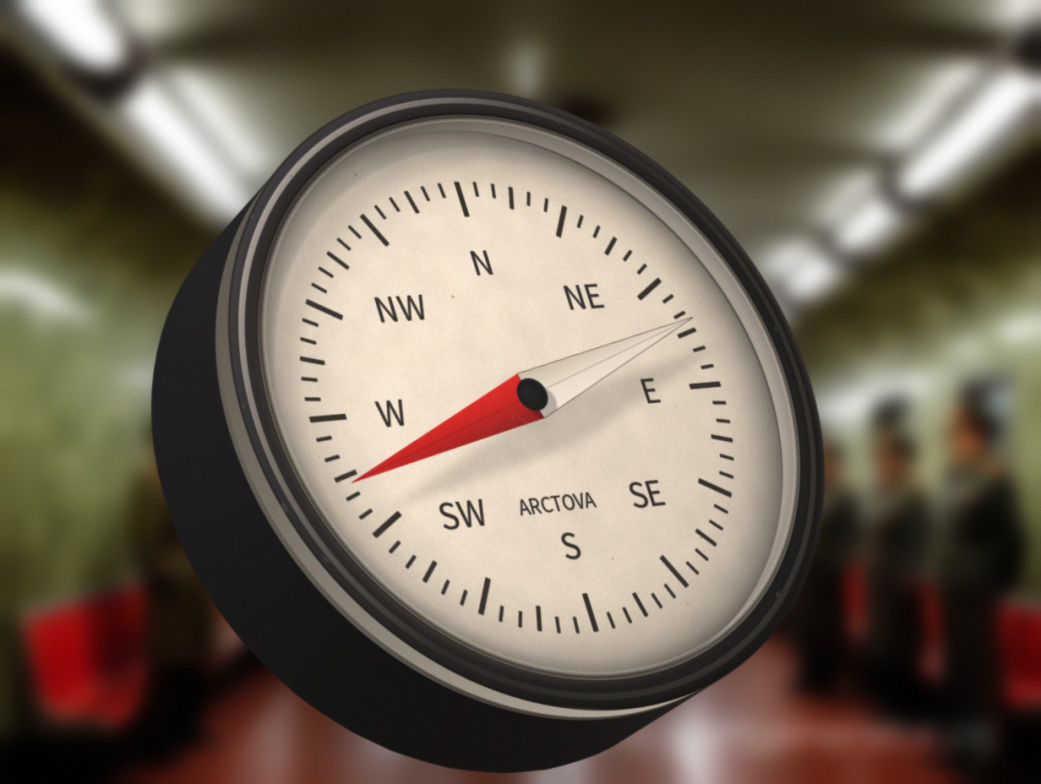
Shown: 252.5 °
